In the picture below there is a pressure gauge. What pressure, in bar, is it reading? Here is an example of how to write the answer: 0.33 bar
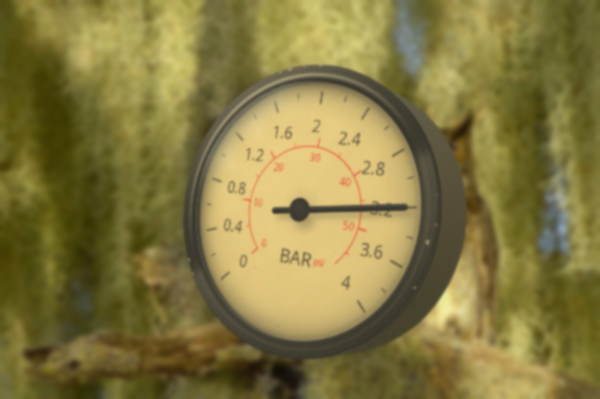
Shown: 3.2 bar
